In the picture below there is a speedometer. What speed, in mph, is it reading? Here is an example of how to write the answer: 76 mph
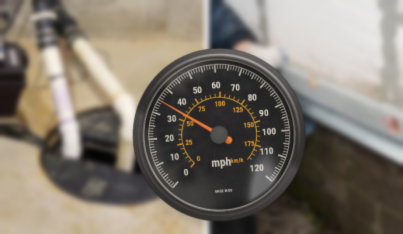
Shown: 35 mph
